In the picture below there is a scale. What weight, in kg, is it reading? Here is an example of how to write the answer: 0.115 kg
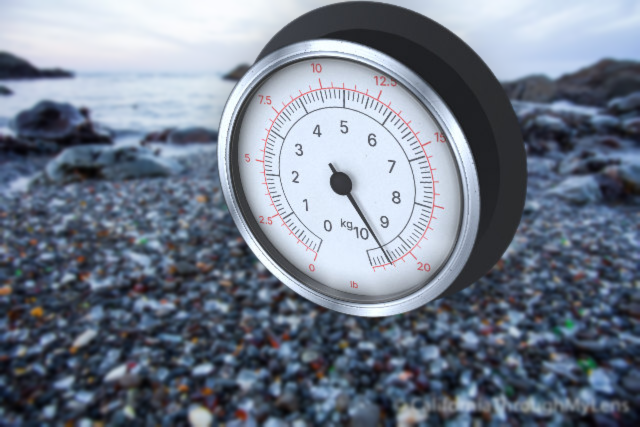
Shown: 9.5 kg
